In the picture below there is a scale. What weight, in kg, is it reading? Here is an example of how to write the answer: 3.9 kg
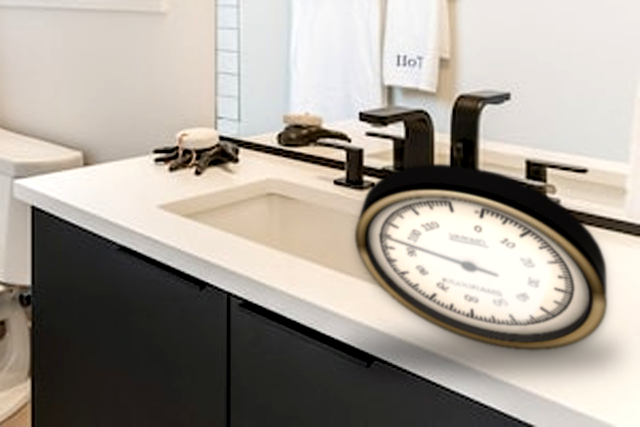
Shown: 95 kg
